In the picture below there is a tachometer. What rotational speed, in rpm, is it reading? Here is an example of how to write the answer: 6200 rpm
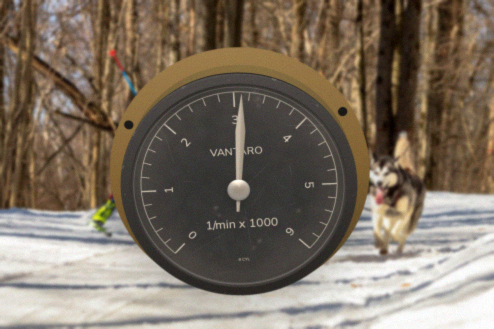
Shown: 3100 rpm
